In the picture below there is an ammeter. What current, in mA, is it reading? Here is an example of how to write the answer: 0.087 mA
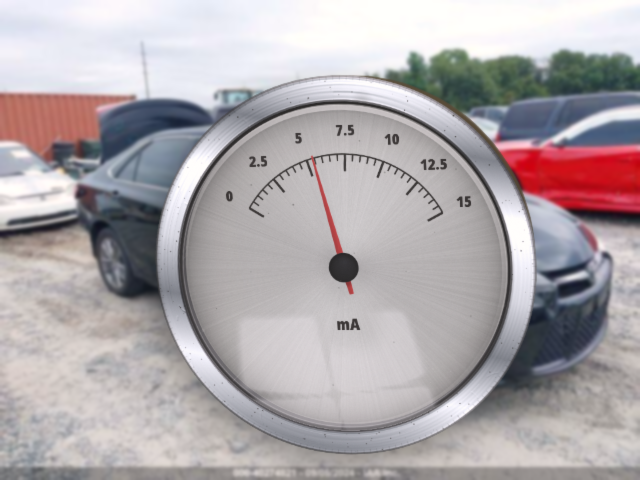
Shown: 5.5 mA
